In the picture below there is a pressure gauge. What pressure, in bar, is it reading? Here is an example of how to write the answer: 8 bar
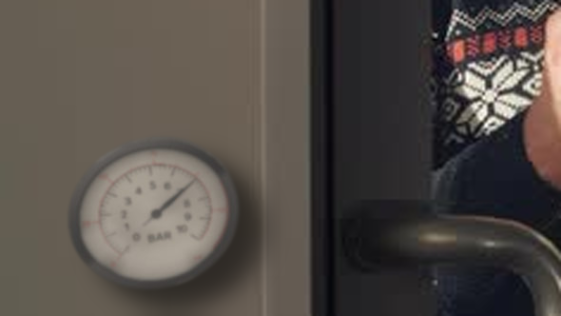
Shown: 7 bar
